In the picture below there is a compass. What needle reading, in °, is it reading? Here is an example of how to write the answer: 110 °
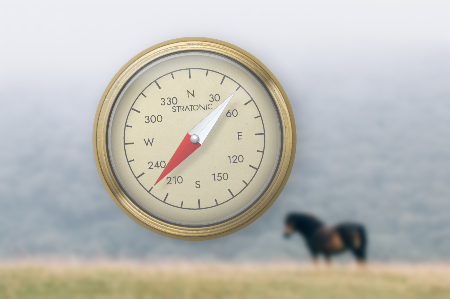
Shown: 225 °
